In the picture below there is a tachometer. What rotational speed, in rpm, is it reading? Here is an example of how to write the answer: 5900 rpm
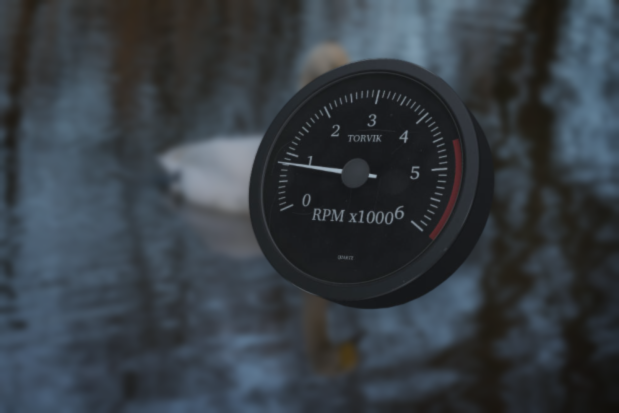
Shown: 800 rpm
